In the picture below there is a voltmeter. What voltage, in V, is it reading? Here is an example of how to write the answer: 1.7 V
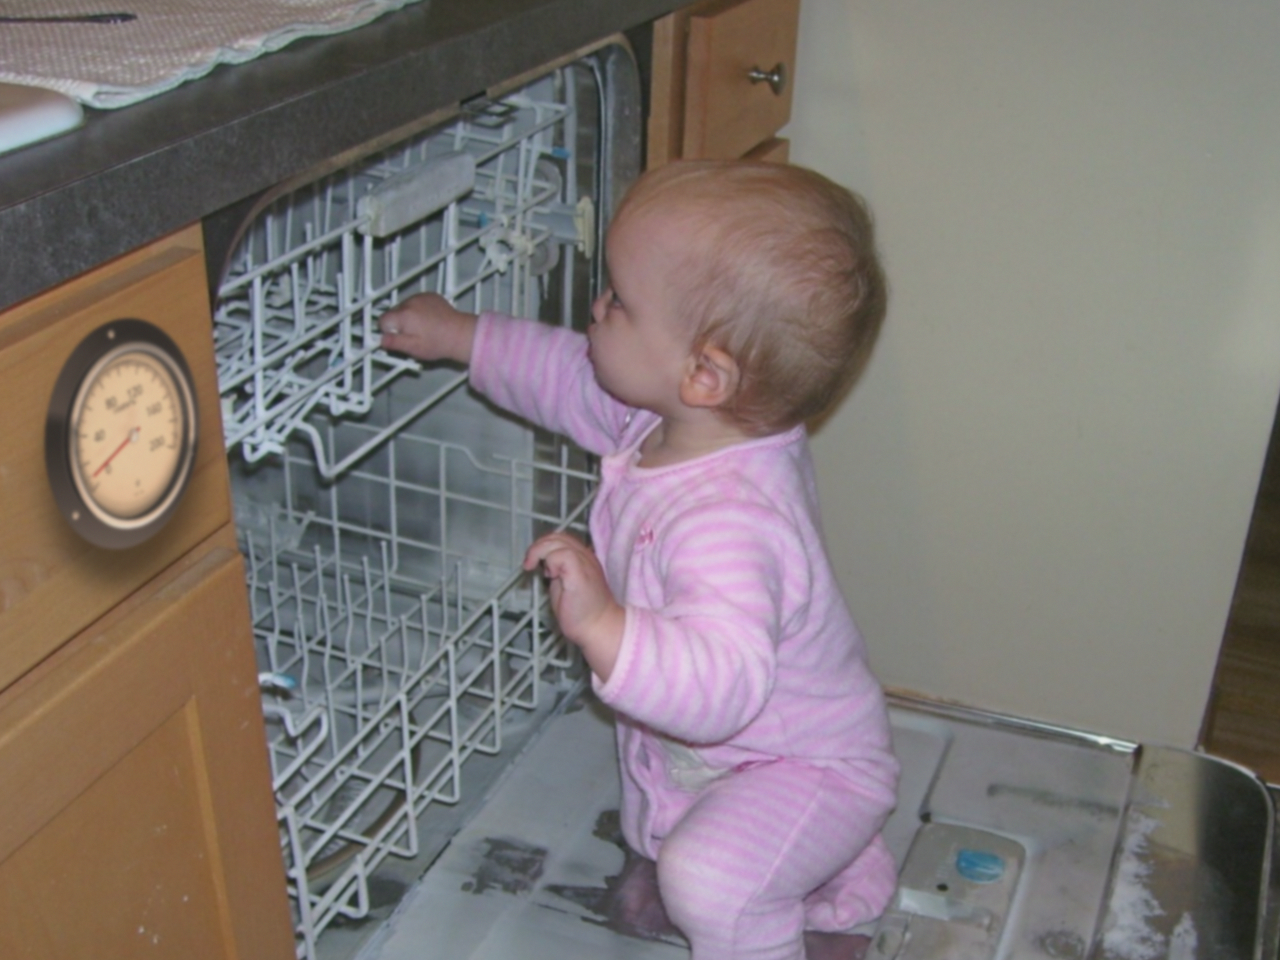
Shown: 10 V
